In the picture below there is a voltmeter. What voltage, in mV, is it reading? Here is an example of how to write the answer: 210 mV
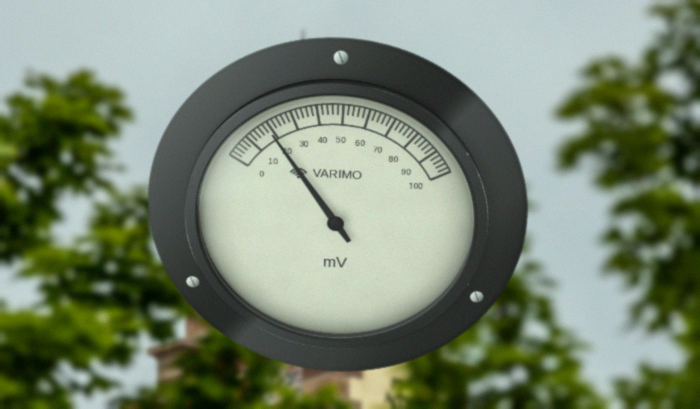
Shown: 20 mV
